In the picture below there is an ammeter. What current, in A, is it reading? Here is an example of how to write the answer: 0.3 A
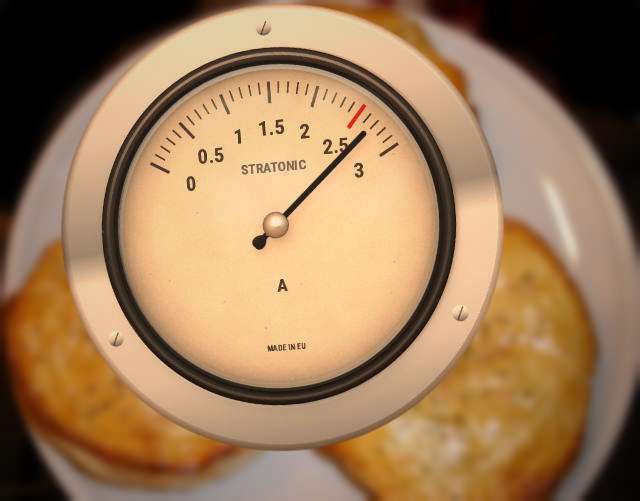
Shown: 2.7 A
